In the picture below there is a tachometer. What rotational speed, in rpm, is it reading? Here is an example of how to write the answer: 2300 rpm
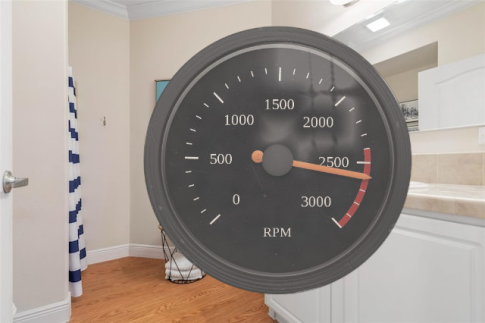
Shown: 2600 rpm
